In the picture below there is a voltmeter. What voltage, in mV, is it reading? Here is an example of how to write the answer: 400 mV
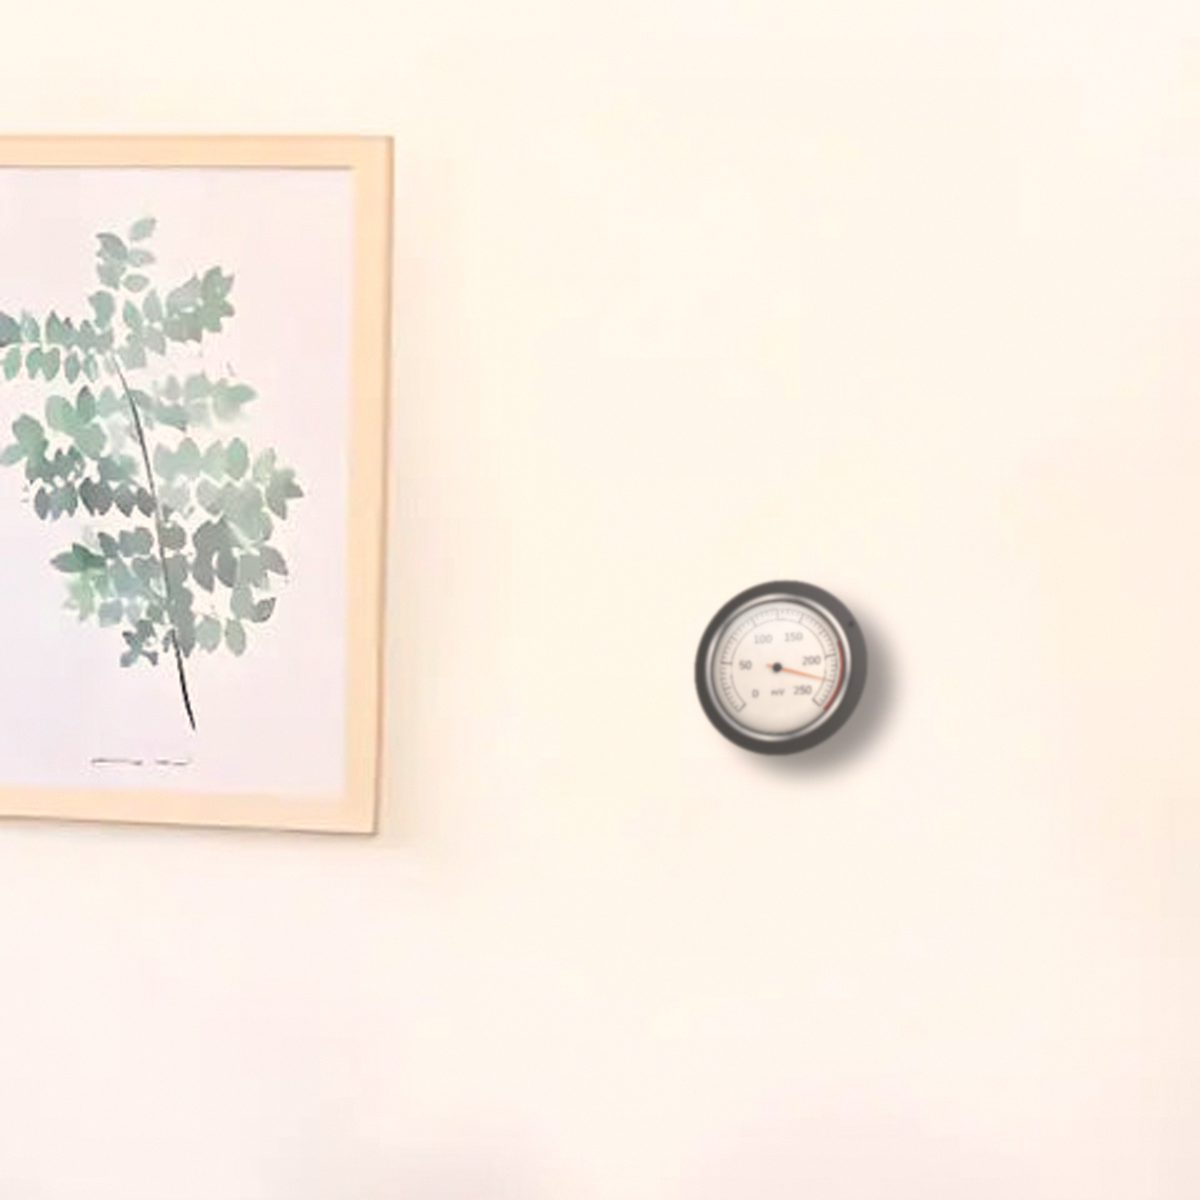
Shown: 225 mV
